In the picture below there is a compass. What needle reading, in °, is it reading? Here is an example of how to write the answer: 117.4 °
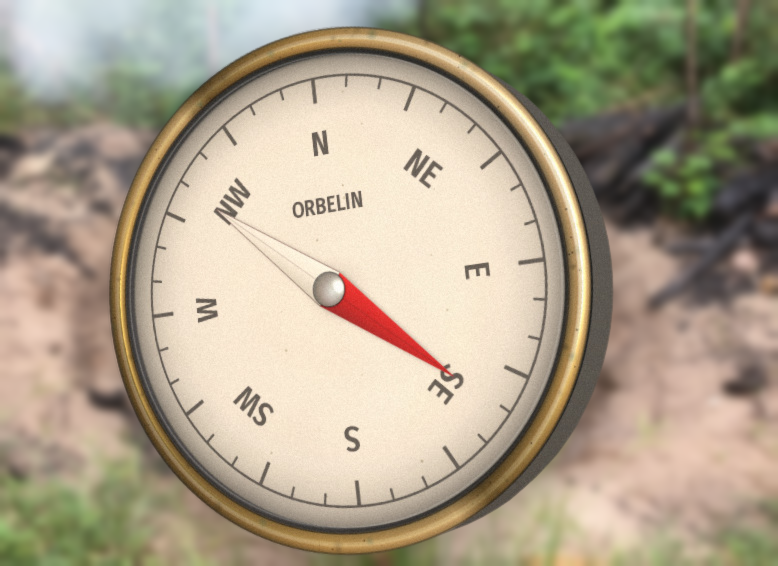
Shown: 130 °
